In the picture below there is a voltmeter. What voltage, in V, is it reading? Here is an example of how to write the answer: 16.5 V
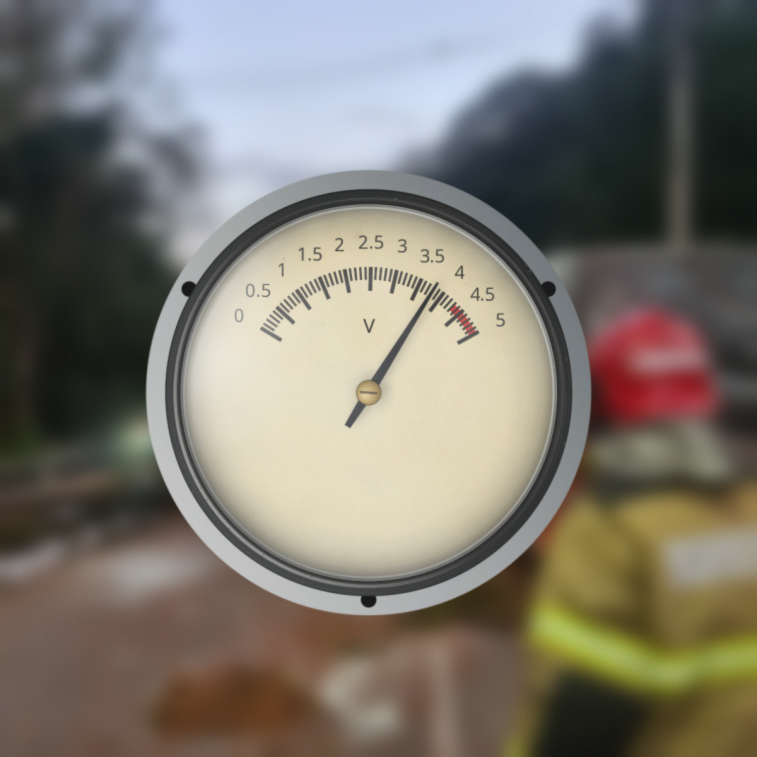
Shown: 3.8 V
